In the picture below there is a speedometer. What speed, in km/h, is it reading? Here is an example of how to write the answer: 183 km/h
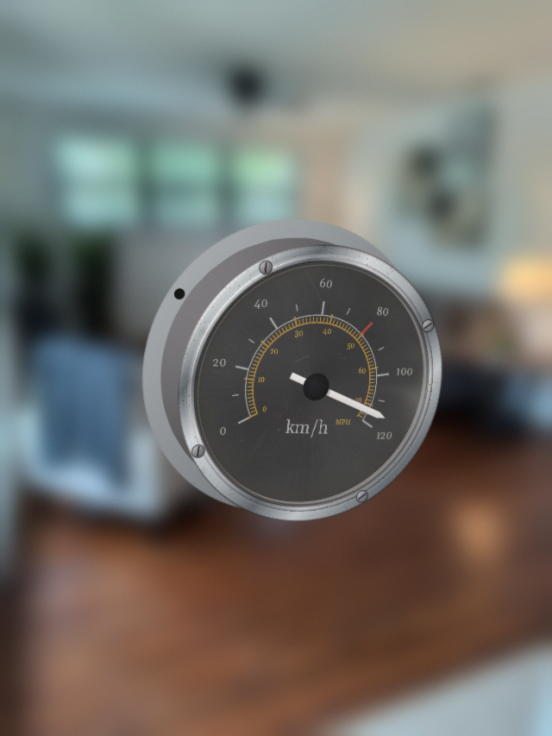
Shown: 115 km/h
